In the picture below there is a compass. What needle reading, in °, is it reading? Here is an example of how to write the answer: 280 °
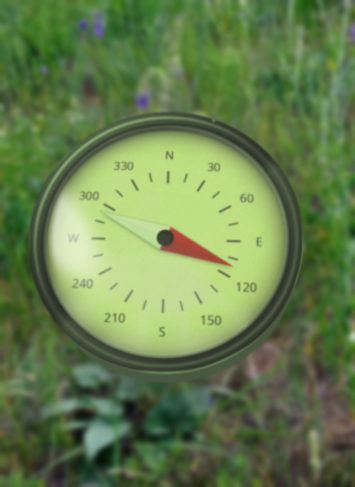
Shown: 112.5 °
